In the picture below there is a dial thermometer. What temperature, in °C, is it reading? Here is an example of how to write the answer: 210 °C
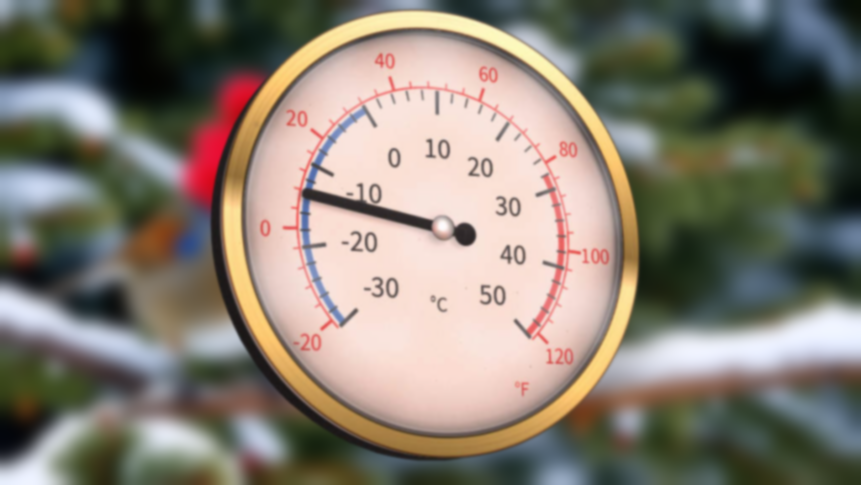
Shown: -14 °C
